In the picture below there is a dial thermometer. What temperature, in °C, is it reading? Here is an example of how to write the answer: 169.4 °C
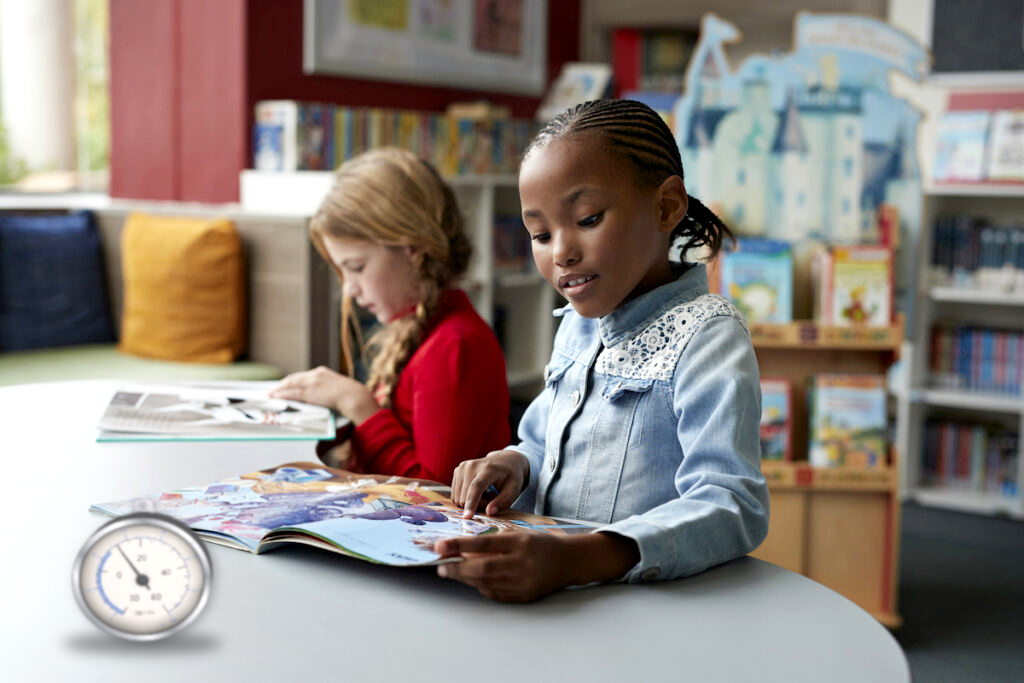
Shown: 12 °C
